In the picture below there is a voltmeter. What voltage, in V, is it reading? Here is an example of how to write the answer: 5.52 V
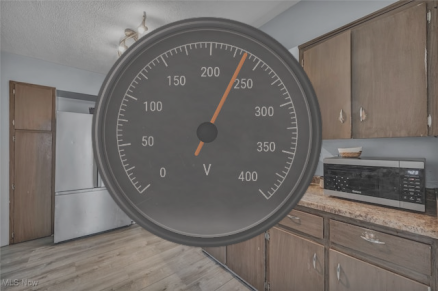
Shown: 235 V
